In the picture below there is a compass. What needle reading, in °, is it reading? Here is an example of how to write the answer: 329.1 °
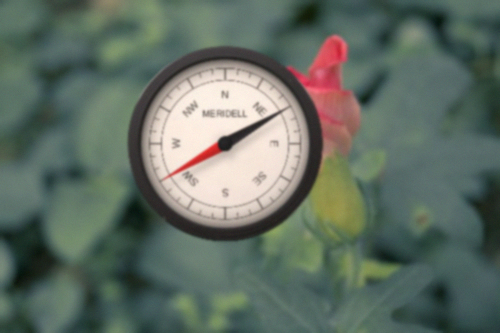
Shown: 240 °
